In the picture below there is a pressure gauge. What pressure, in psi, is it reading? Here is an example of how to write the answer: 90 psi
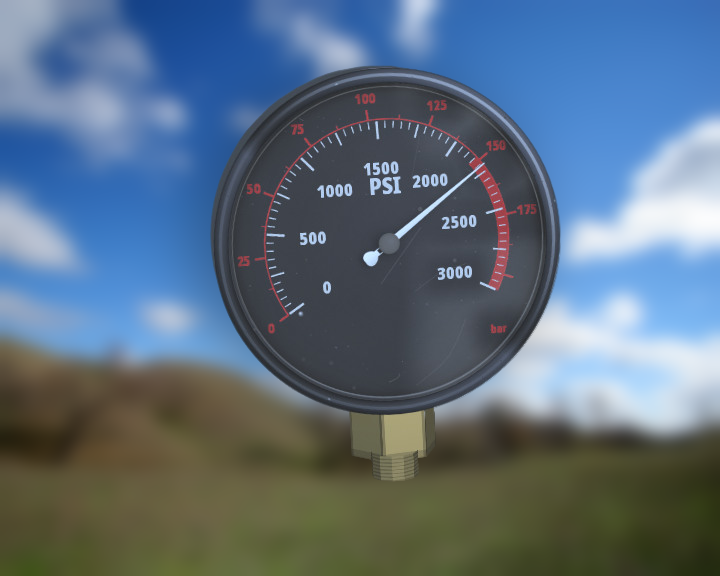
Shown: 2200 psi
